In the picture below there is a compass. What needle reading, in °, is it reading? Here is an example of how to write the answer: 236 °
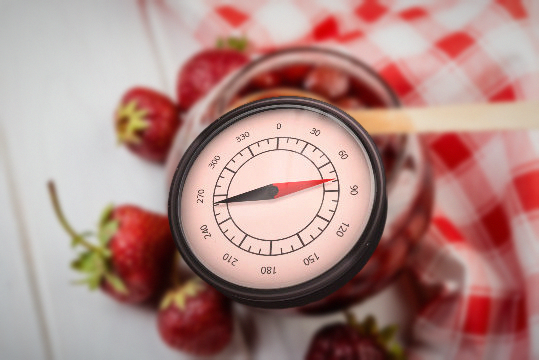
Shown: 80 °
